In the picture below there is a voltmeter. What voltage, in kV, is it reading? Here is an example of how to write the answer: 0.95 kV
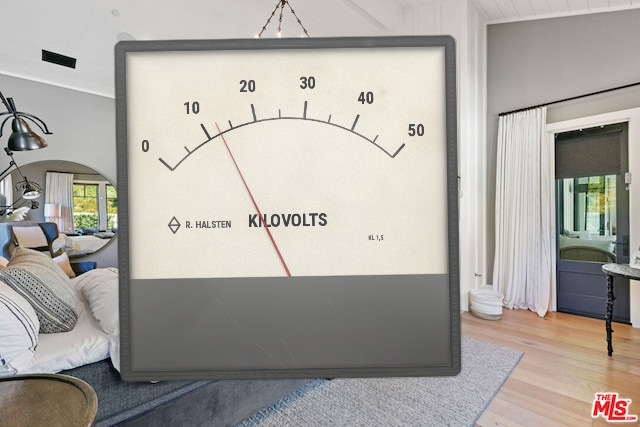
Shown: 12.5 kV
